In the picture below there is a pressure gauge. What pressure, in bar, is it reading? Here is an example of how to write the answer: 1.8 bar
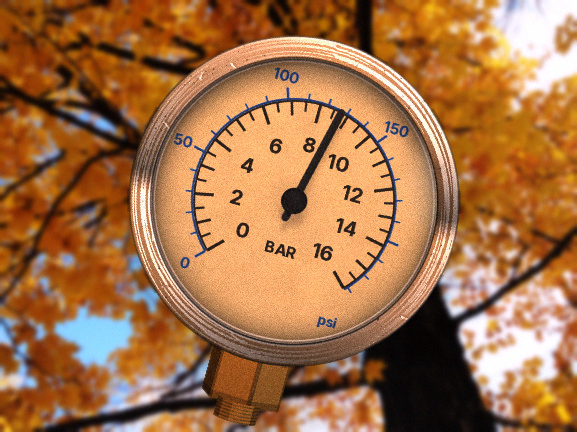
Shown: 8.75 bar
